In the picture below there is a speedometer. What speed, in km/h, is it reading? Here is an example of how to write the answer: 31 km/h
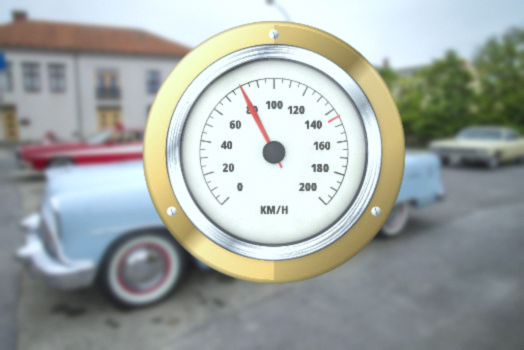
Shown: 80 km/h
